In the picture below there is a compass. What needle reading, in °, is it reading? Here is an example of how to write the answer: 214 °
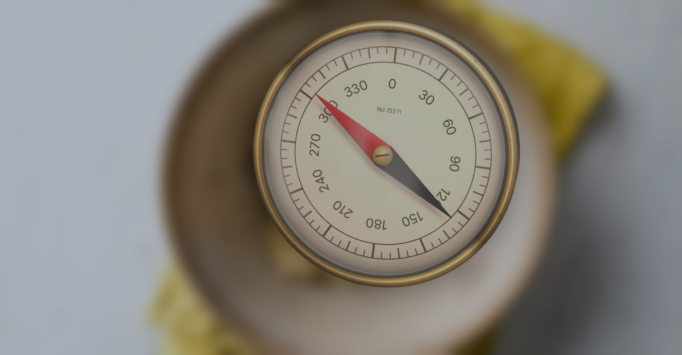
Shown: 305 °
